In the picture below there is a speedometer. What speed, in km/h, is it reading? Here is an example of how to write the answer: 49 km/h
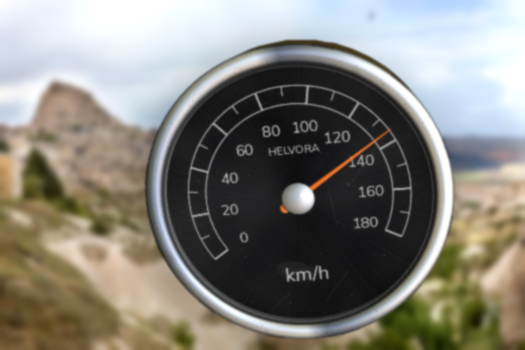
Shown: 135 km/h
